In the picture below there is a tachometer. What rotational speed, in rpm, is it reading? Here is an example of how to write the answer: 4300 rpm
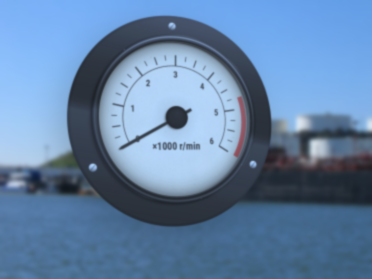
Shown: 0 rpm
